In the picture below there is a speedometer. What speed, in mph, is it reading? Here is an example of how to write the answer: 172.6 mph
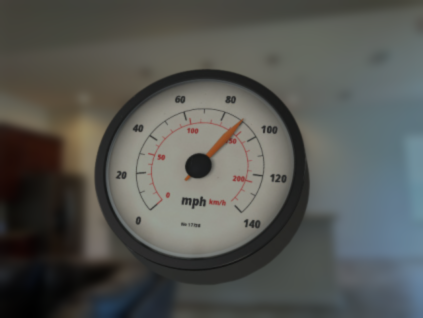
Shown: 90 mph
